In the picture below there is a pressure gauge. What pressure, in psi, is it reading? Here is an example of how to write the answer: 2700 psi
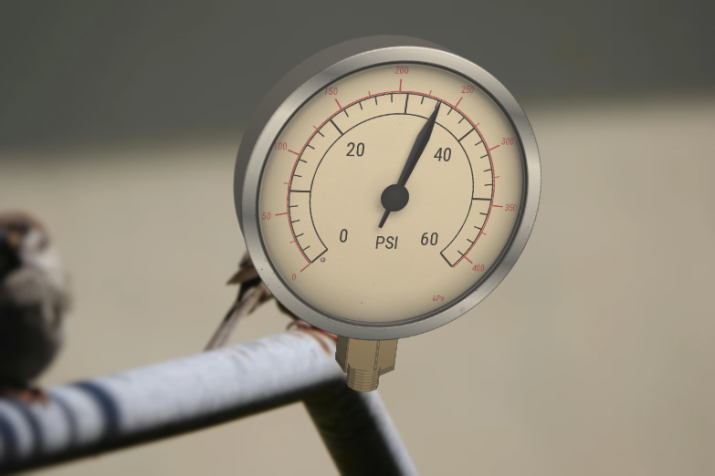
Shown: 34 psi
